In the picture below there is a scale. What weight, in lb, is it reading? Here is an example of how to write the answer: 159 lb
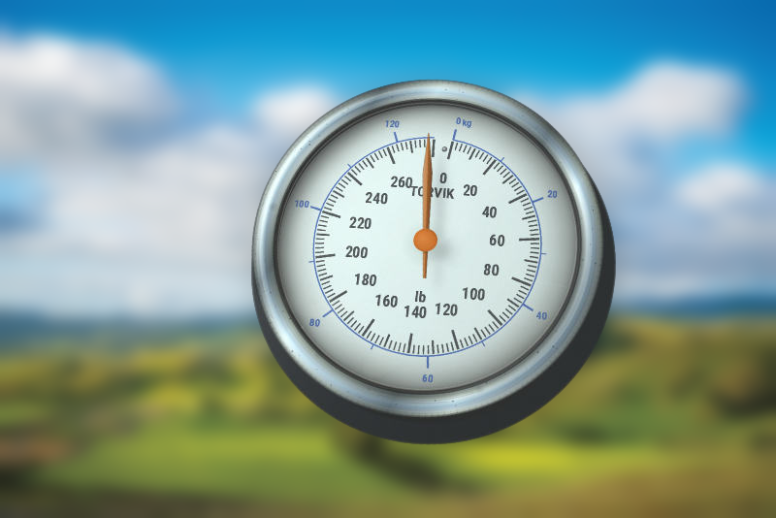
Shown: 278 lb
